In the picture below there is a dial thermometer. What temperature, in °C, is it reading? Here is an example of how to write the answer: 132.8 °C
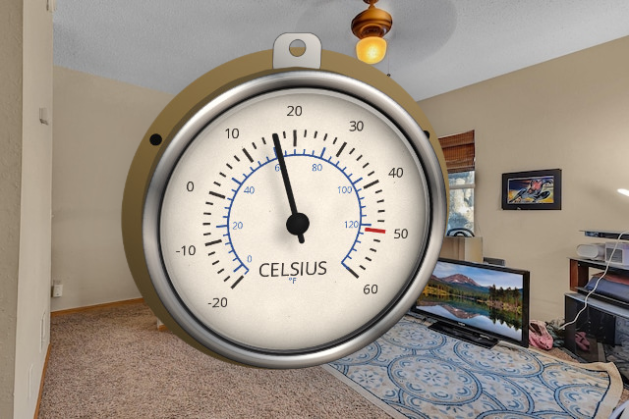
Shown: 16 °C
